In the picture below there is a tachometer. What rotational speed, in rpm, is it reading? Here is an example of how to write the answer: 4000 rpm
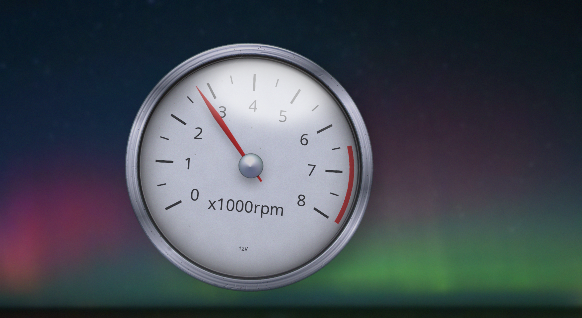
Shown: 2750 rpm
